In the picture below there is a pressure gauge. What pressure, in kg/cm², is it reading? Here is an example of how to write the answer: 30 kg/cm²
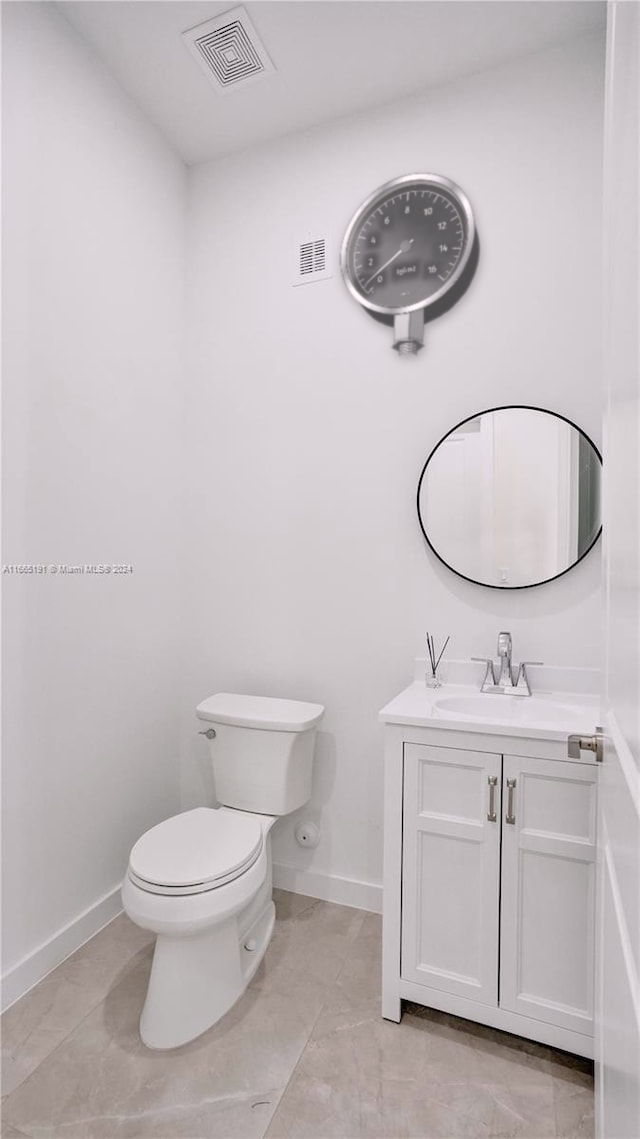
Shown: 0.5 kg/cm²
